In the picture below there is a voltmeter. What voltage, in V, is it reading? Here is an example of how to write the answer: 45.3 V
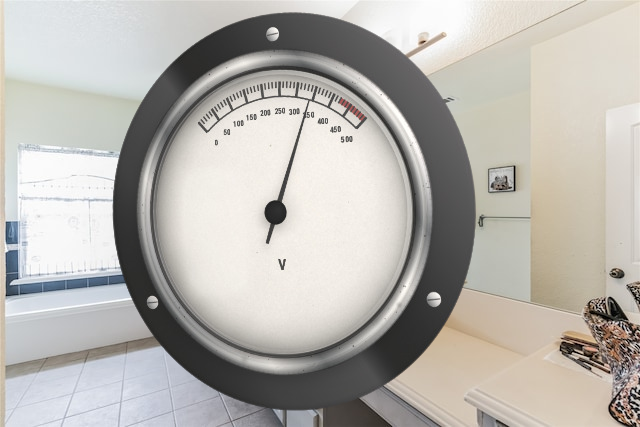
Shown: 350 V
